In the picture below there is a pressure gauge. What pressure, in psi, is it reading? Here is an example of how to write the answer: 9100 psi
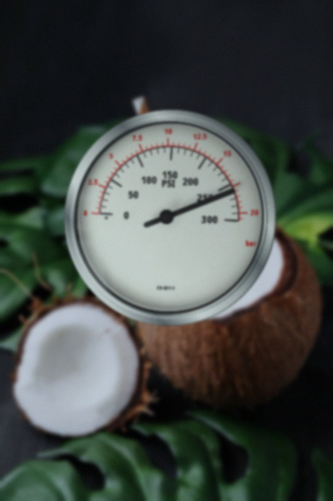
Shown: 260 psi
